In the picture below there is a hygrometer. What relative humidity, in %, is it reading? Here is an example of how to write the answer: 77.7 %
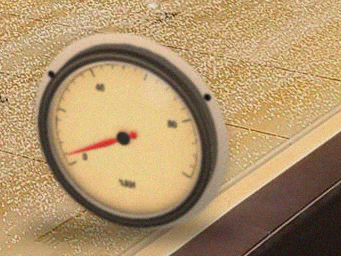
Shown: 4 %
